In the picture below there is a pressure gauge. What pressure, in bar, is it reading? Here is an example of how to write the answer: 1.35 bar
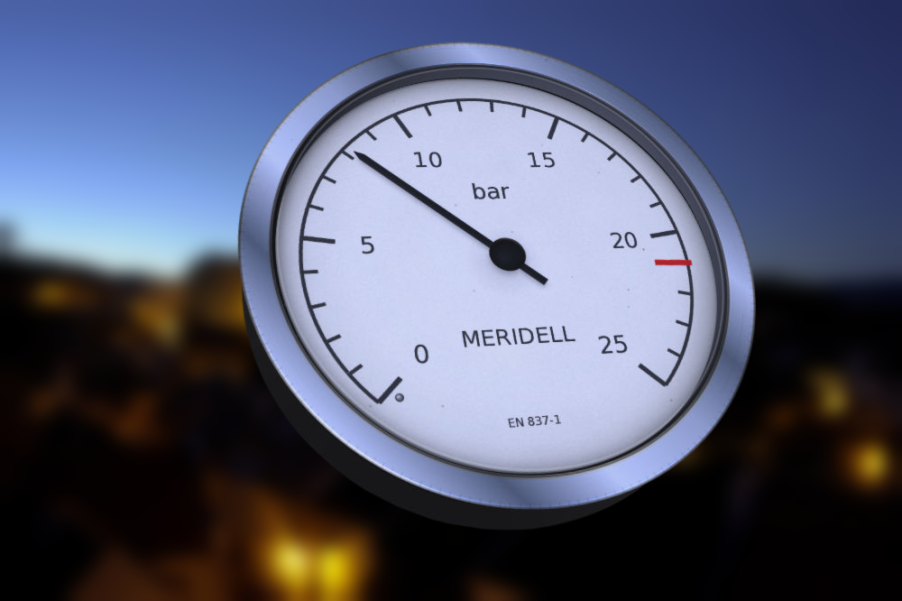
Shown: 8 bar
